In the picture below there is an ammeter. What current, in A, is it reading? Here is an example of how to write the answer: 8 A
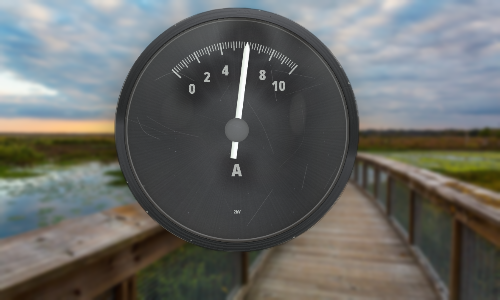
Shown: 6 A
